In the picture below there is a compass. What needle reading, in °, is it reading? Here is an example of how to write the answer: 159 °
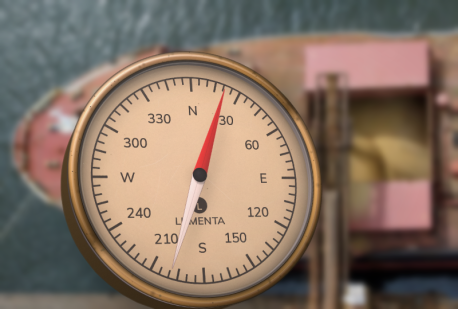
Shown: 20 °
